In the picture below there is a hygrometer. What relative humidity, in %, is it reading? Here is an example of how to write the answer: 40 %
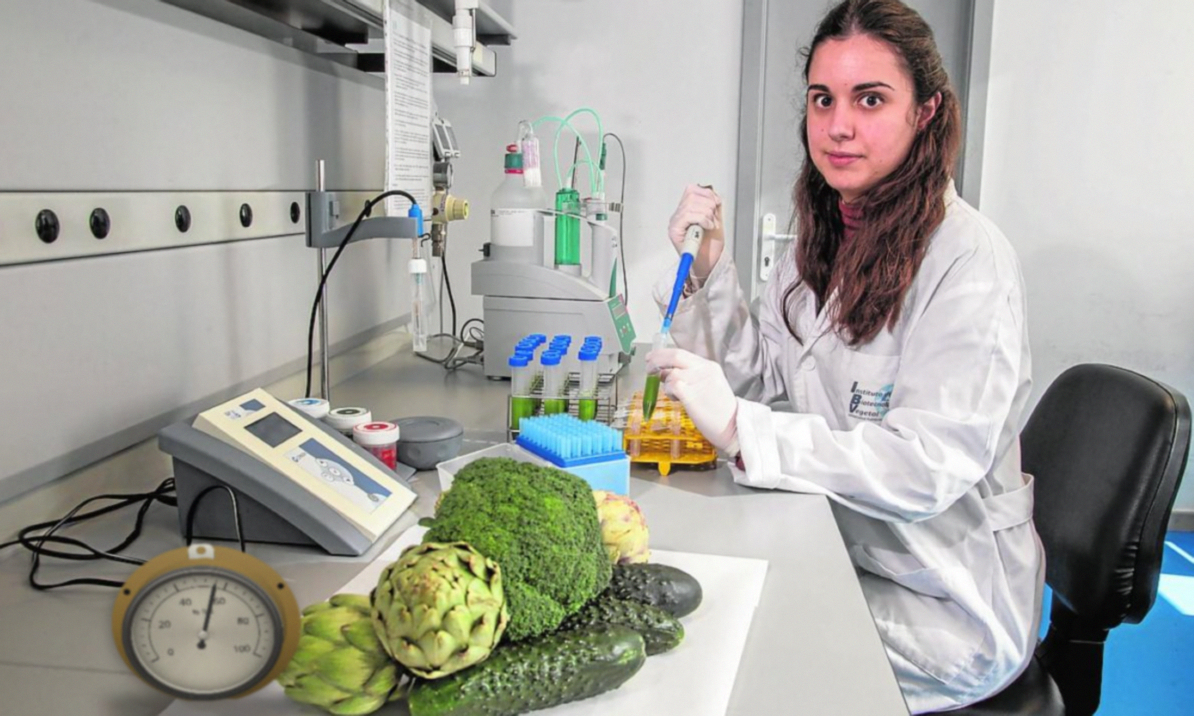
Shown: 56 %
